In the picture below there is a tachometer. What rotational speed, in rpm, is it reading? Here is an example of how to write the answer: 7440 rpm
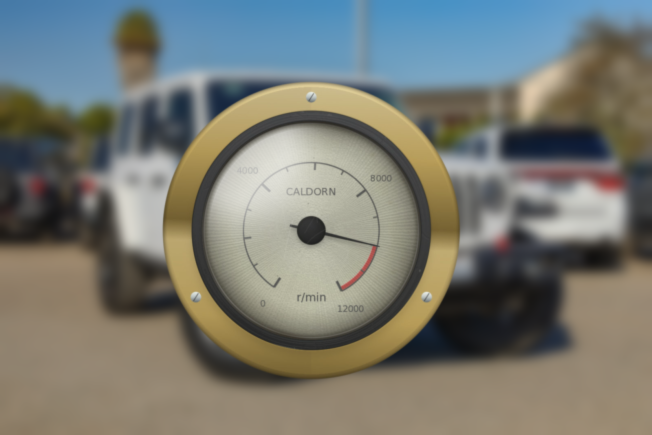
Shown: 10000 rpm
